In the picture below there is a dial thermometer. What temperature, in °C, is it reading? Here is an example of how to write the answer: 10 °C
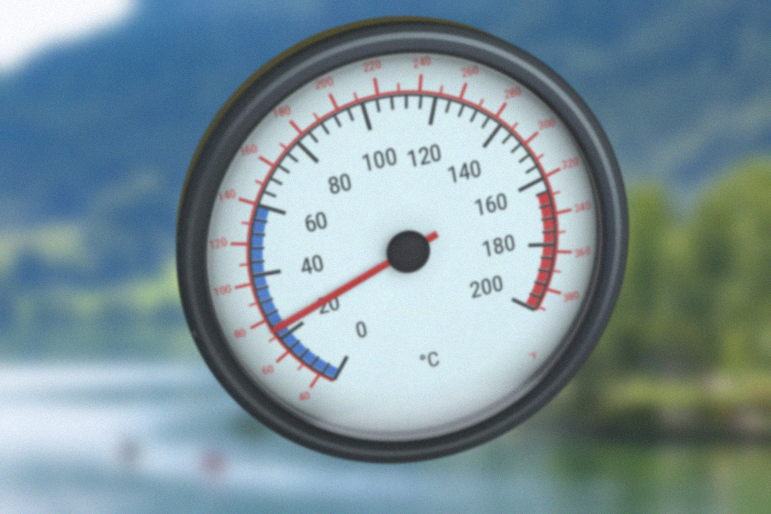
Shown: 24 °C
